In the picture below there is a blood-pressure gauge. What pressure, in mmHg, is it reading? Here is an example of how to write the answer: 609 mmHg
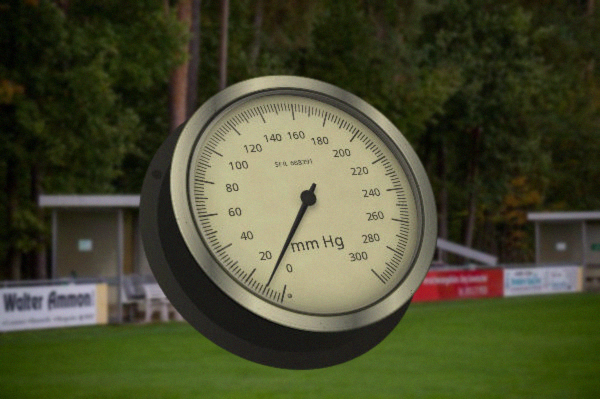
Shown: 10 mmHg
